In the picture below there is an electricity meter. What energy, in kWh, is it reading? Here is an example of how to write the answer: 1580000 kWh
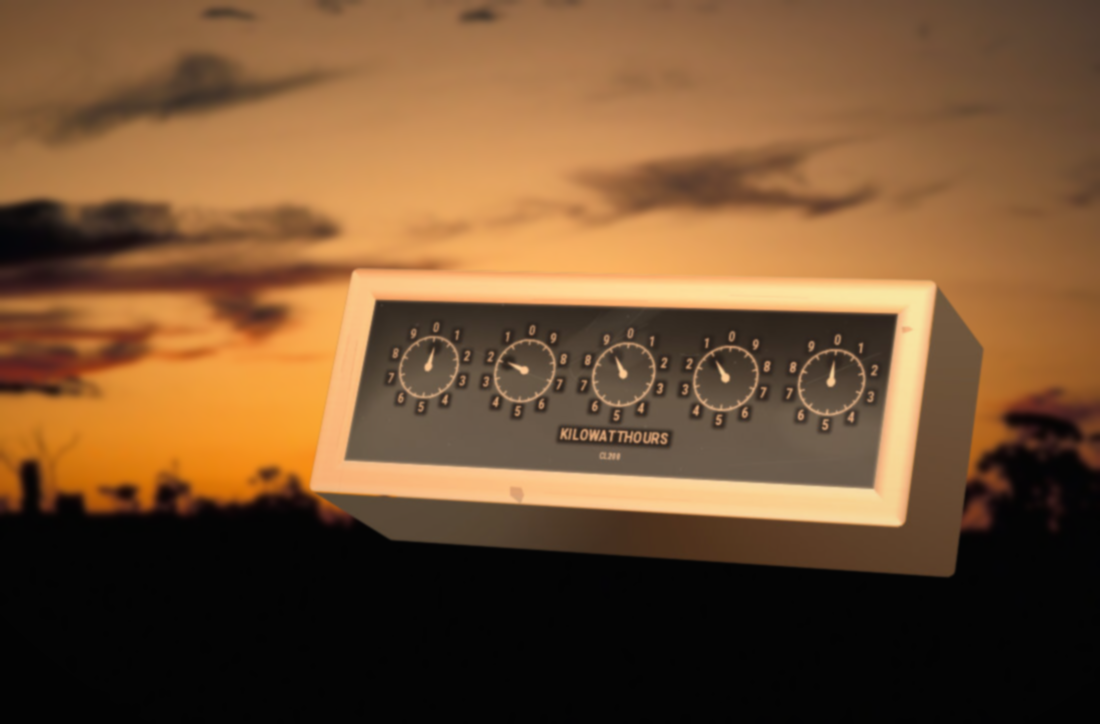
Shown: 1910 kWh
